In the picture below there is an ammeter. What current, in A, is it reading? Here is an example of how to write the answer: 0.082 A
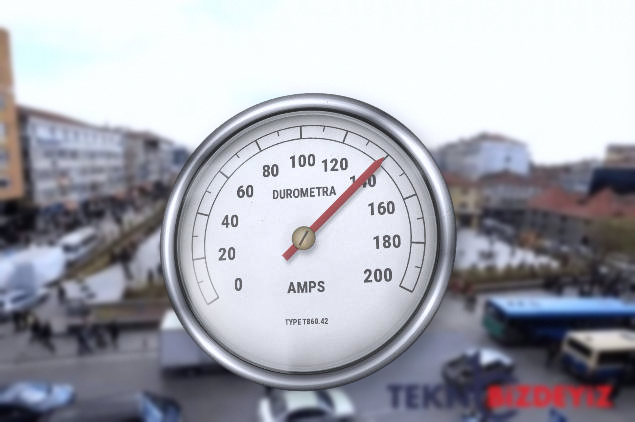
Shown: 140 A
